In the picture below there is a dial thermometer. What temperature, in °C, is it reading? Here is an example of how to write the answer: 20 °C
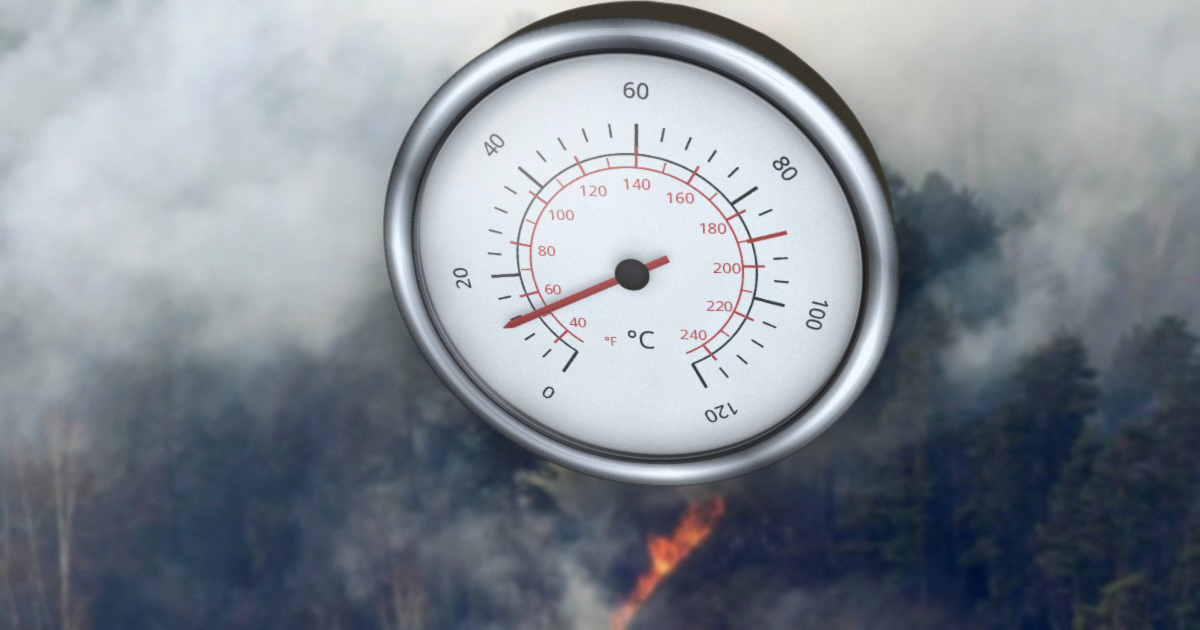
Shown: 12 °C
